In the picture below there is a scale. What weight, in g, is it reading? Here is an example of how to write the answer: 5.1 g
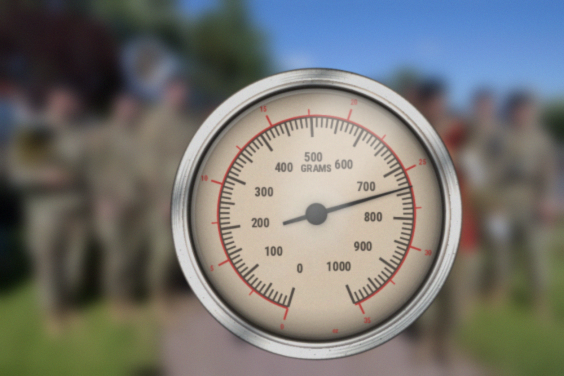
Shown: 740 g
